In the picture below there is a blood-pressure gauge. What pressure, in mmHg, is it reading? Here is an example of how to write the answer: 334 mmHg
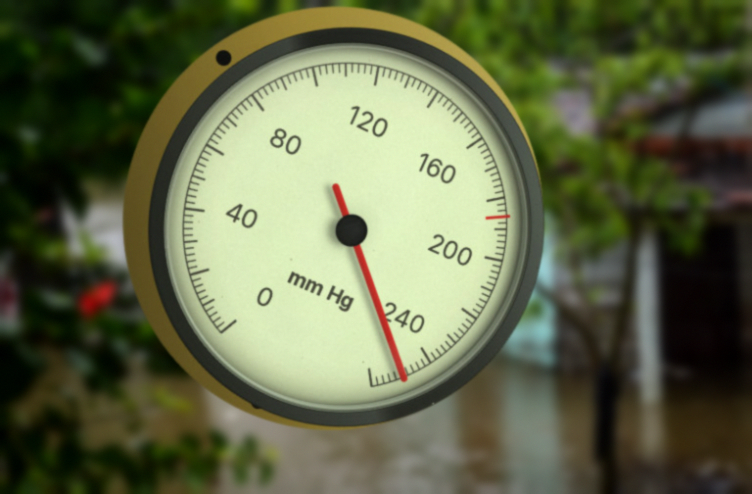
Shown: 250 mmHg
